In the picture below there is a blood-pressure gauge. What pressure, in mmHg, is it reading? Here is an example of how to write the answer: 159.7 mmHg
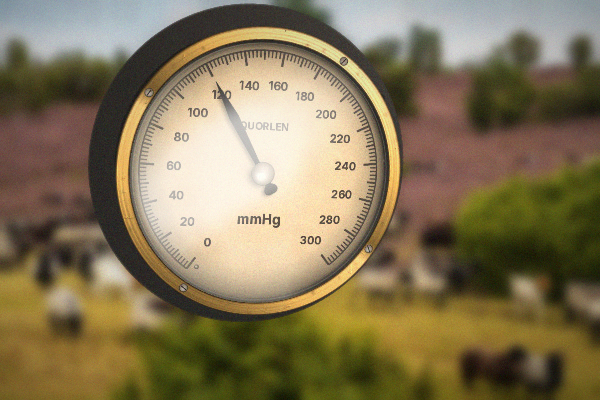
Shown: 120 mmHg
